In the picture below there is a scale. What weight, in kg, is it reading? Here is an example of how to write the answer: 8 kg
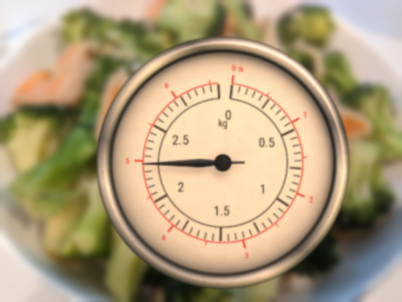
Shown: 2.25 kg
